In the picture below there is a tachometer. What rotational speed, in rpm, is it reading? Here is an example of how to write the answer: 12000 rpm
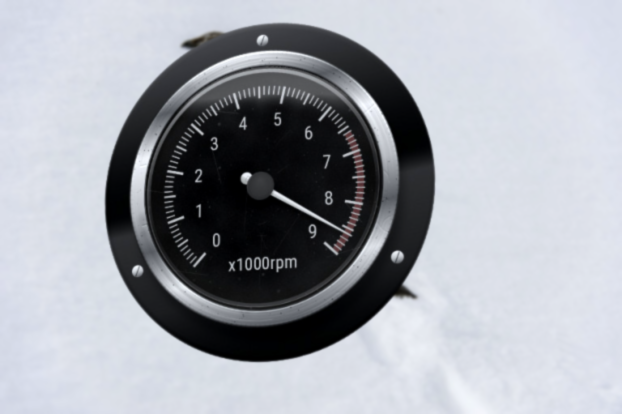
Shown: 8600 rpm
